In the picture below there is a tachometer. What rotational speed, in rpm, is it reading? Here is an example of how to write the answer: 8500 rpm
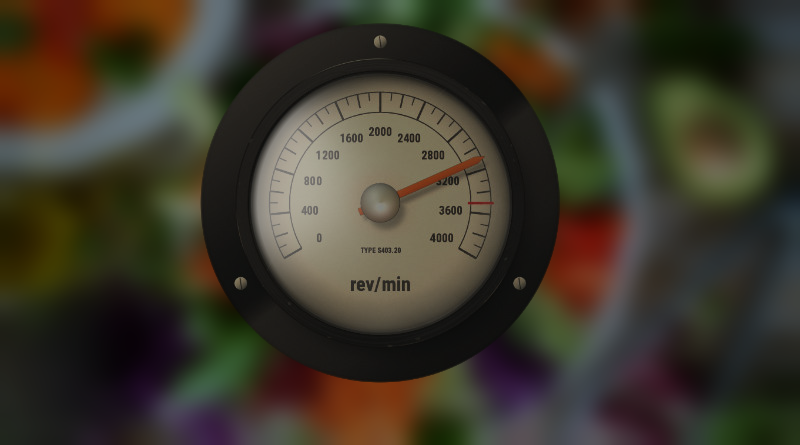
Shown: 3100 rpm
